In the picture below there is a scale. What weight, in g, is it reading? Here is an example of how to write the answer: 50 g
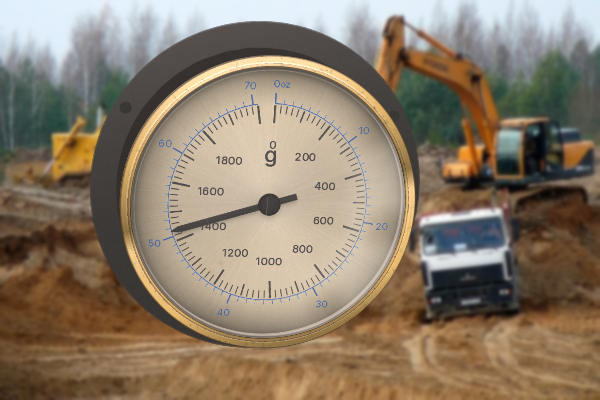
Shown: 1440 g
